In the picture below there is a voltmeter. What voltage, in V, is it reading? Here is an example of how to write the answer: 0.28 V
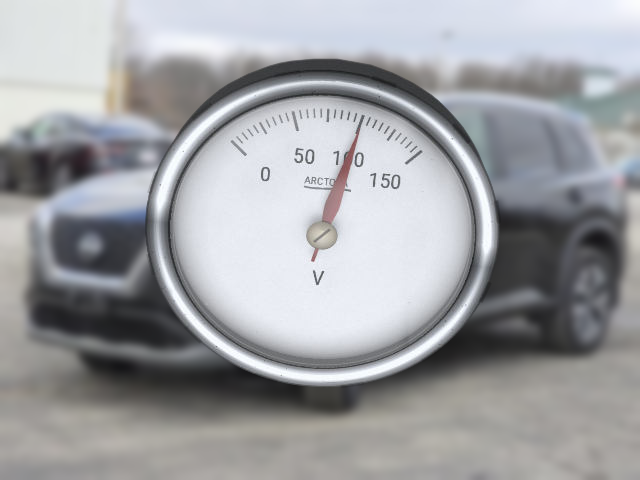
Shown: 100 V
